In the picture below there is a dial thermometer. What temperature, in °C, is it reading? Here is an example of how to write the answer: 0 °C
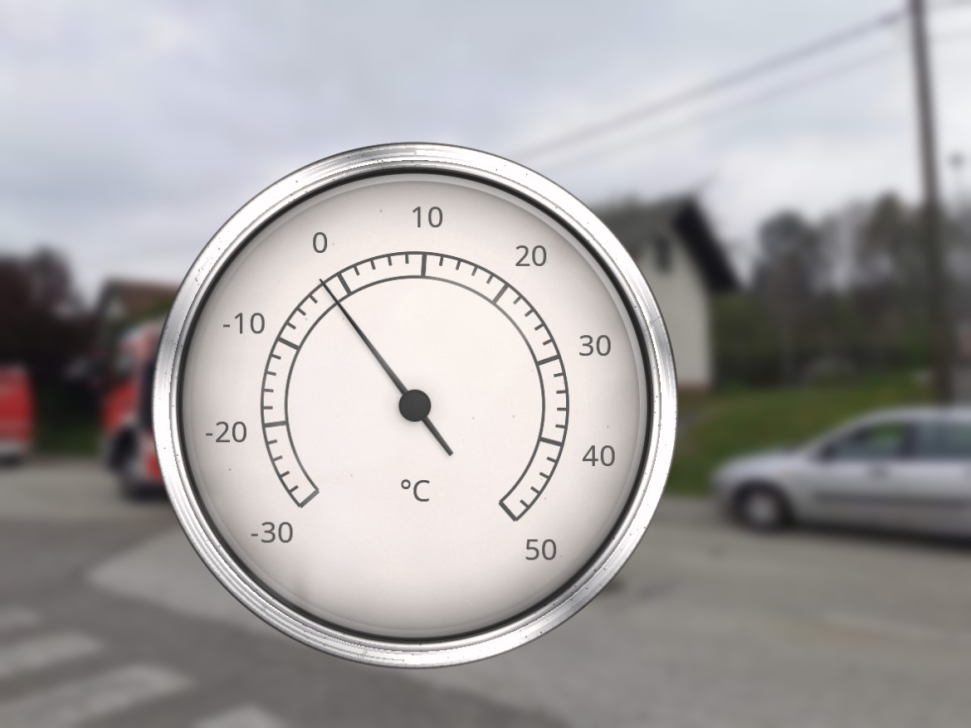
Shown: -2 °C
